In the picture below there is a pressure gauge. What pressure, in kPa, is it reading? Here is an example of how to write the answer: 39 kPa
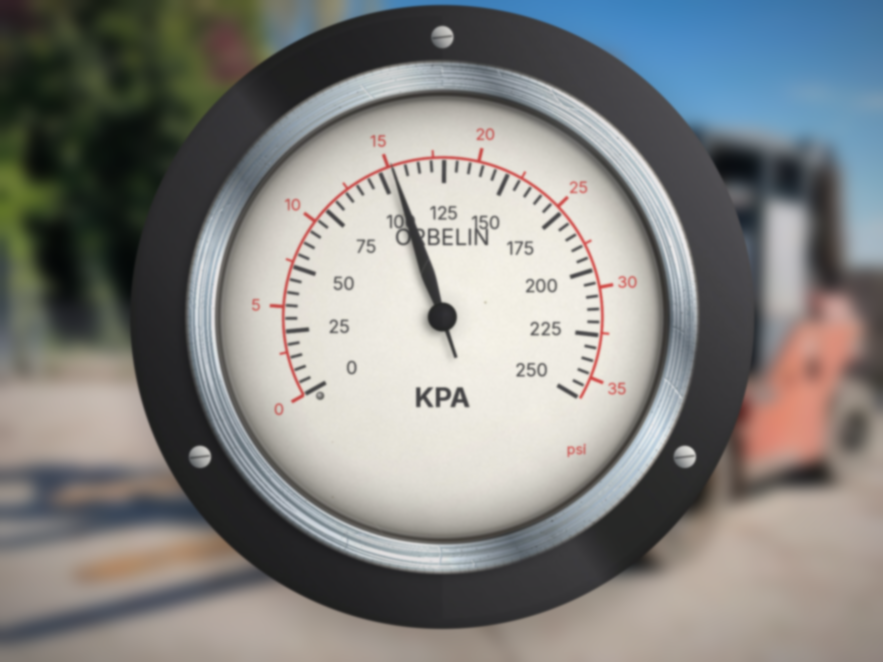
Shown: 105 kPa
